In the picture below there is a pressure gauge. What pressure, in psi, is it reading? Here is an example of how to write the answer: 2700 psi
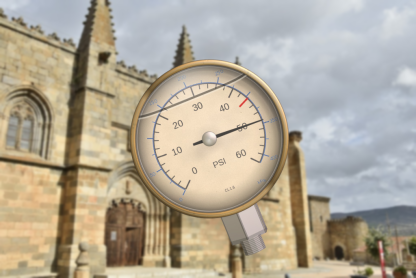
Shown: 50 psi
